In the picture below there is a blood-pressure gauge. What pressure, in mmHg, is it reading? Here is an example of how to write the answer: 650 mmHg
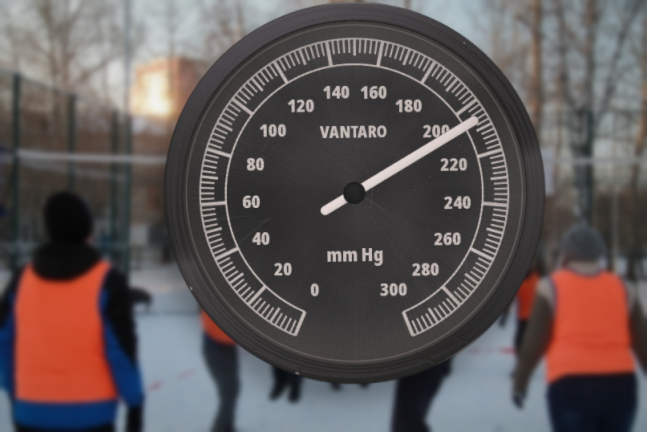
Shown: 206 mmHg
